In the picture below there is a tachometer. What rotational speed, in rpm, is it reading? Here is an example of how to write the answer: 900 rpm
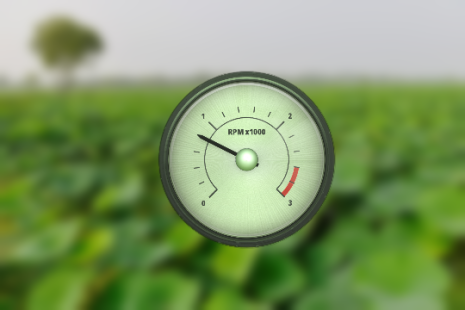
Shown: 800 rpm
